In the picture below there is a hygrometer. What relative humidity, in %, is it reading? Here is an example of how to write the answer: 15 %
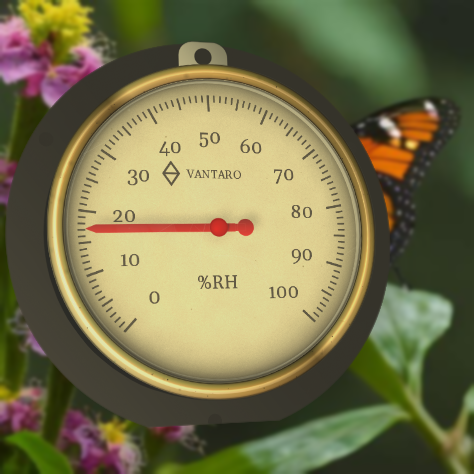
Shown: 17 %
